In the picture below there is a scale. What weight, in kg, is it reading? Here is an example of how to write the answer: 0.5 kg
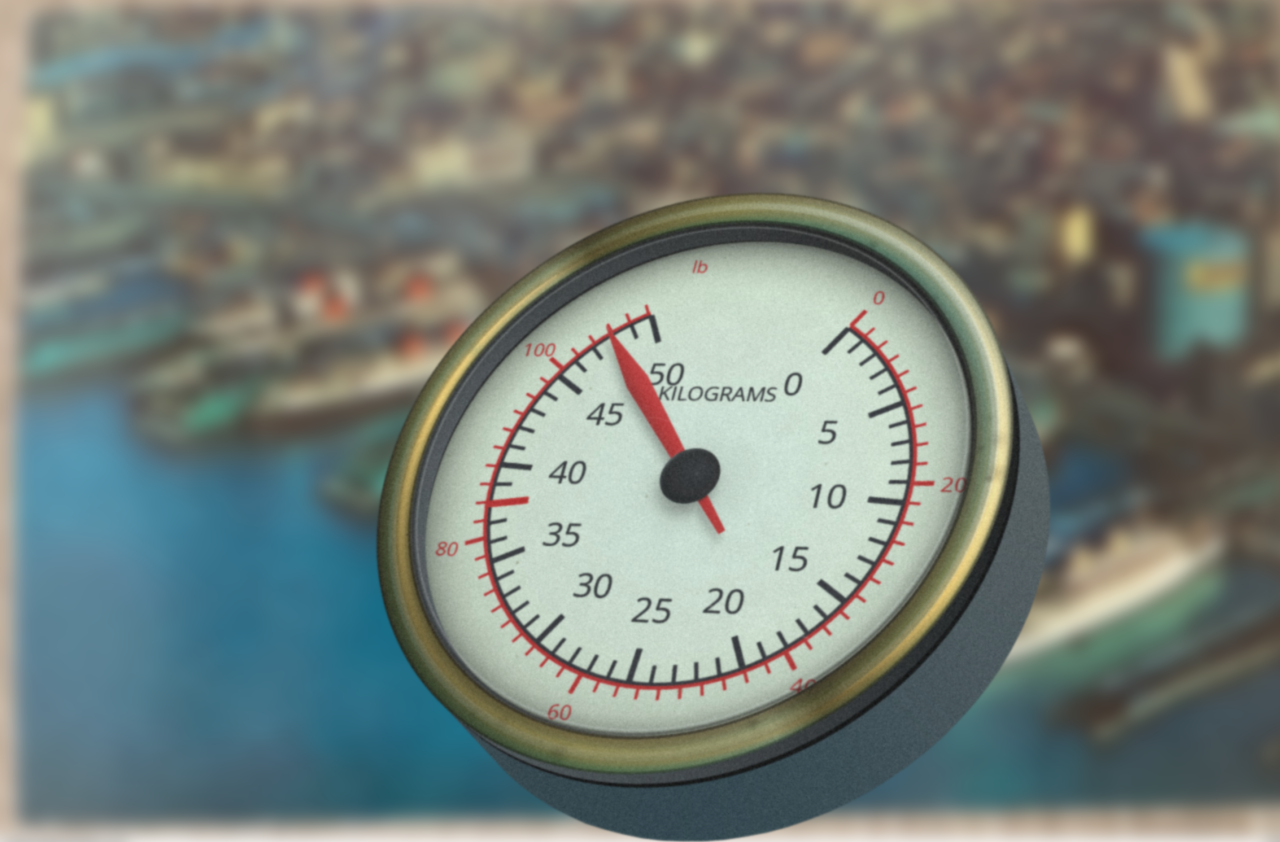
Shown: 48 kg
